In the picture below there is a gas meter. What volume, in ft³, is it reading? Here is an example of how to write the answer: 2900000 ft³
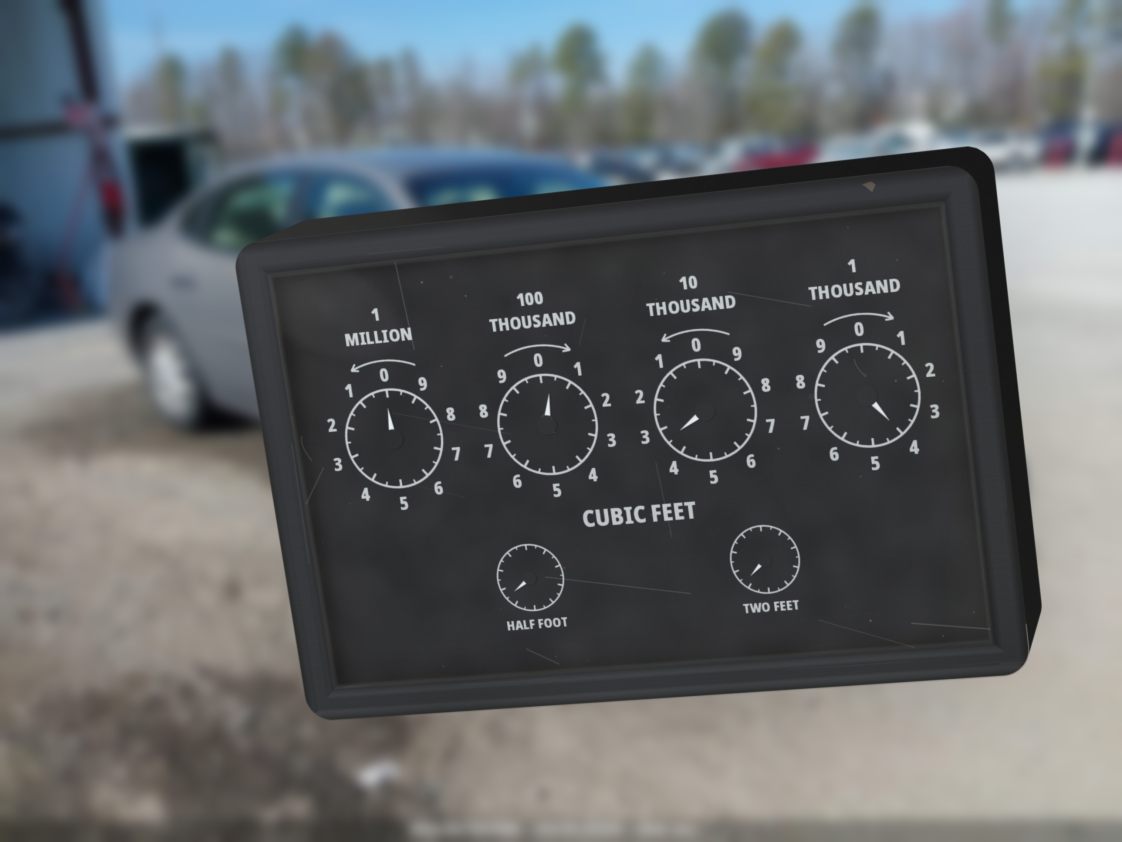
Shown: 3400 ft³
